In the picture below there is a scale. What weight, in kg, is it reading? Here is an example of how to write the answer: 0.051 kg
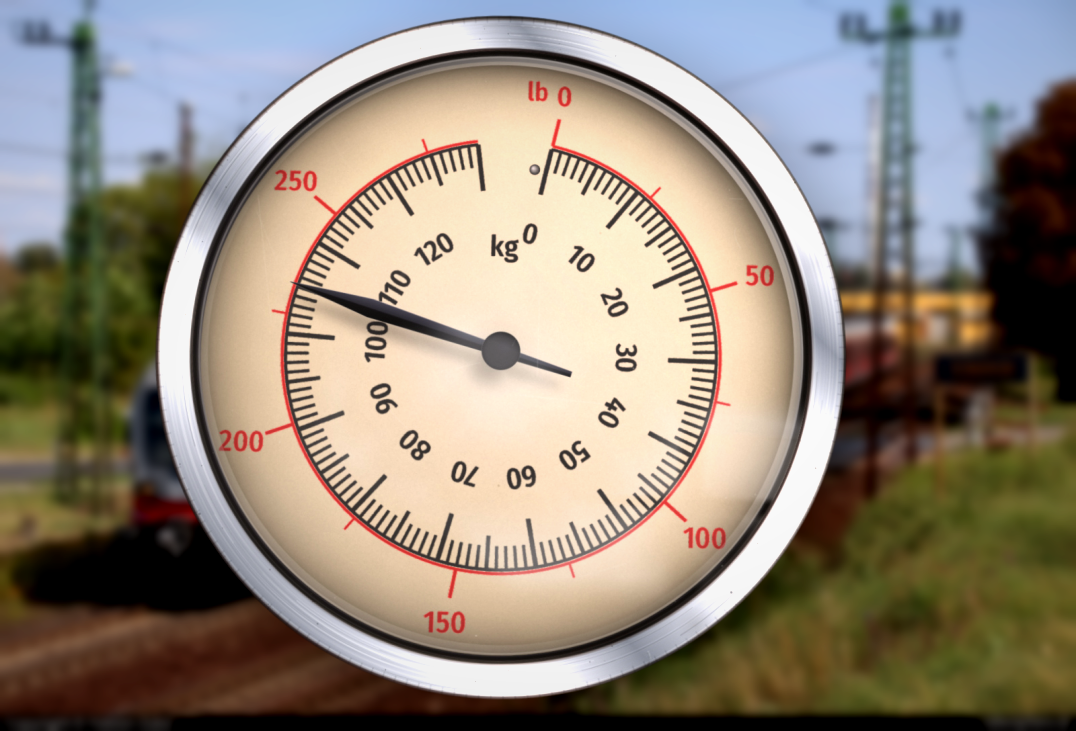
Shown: 105 kg
